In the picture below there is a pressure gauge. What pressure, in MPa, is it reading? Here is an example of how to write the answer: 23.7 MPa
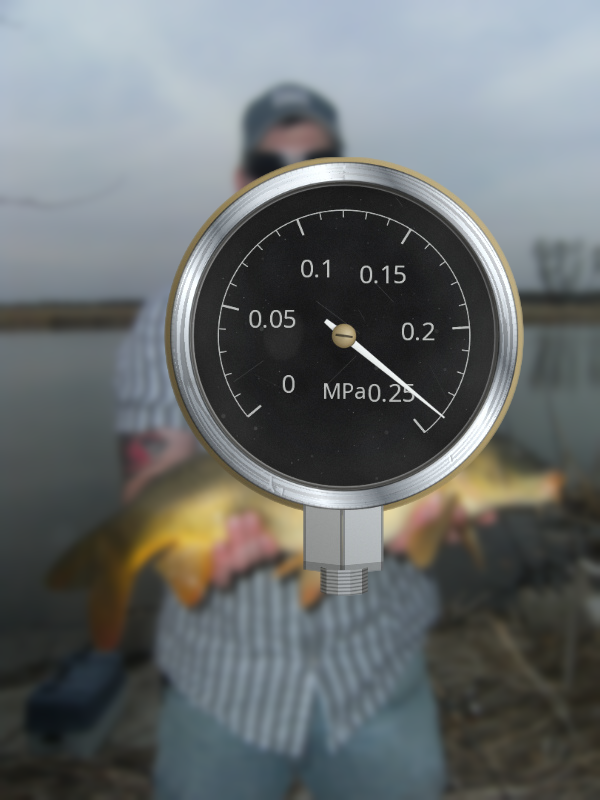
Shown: 0.24 MPa
